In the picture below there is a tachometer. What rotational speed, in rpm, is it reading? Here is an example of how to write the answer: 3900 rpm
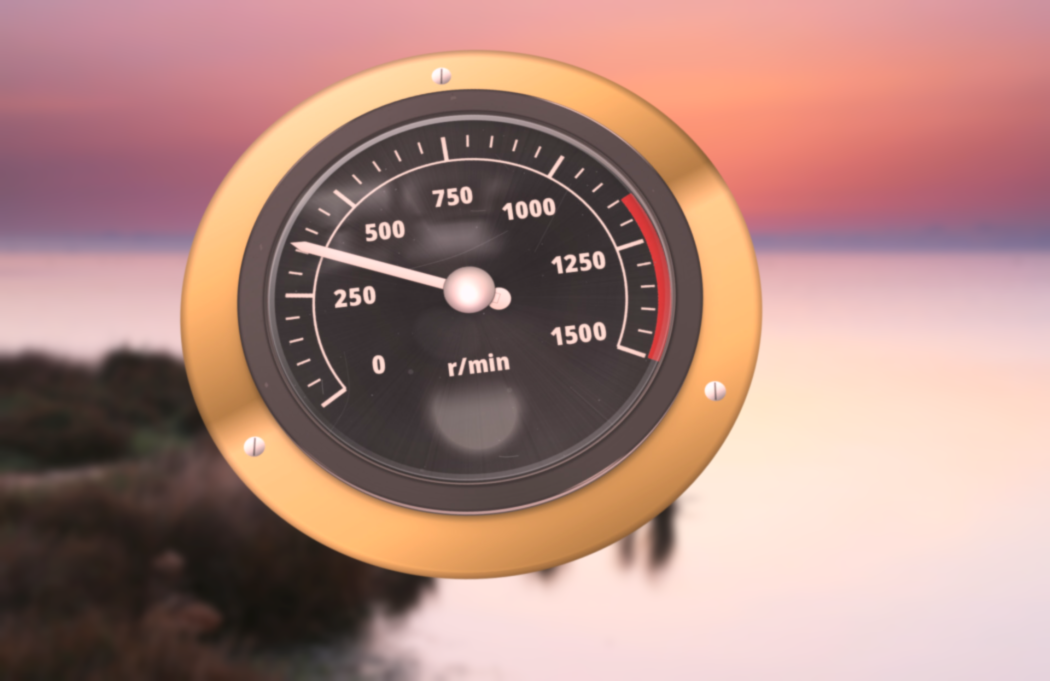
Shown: 350 rpm
